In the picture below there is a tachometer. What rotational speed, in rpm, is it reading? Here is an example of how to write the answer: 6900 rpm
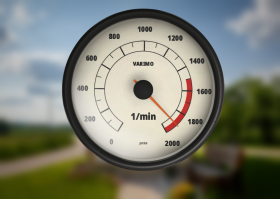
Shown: 1900 rpm
